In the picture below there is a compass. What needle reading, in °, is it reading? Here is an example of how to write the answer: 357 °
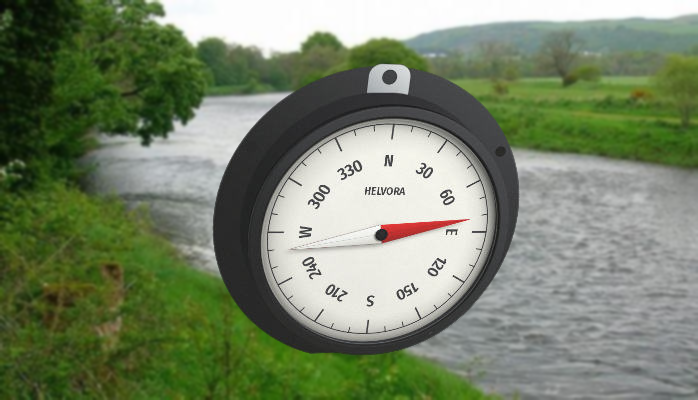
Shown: 80 °
